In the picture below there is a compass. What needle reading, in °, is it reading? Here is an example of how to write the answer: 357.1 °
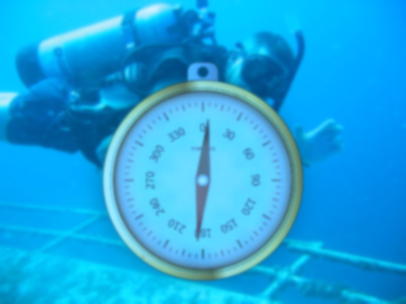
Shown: 185 °
